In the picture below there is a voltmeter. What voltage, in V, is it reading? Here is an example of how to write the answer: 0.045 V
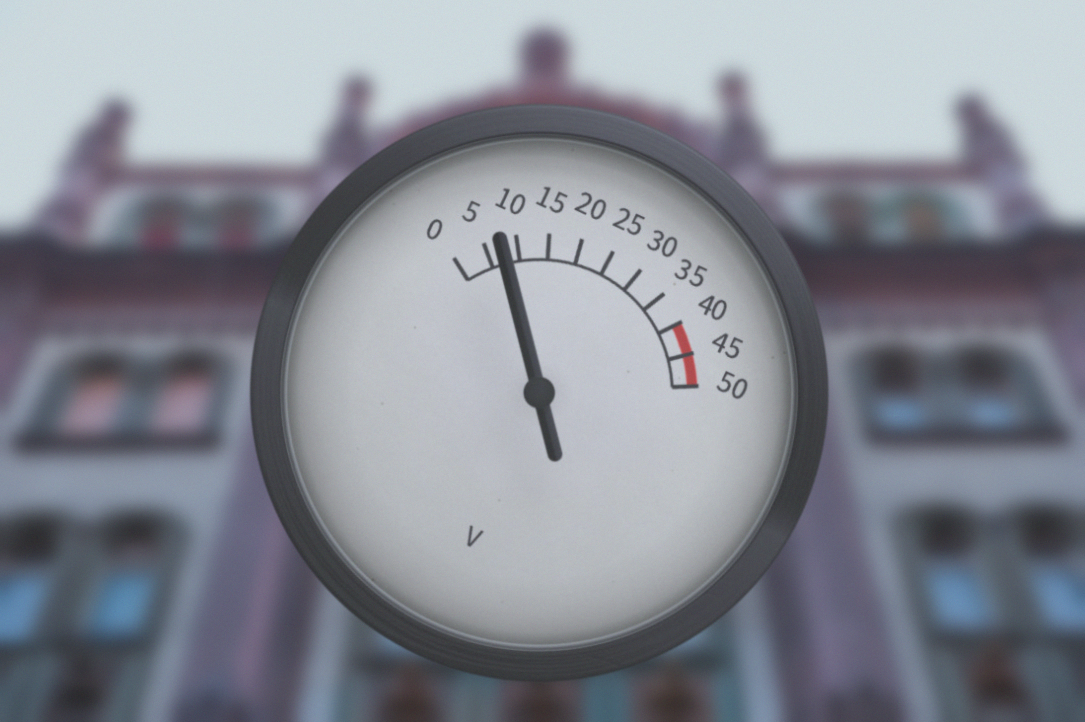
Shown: 7.5 V
